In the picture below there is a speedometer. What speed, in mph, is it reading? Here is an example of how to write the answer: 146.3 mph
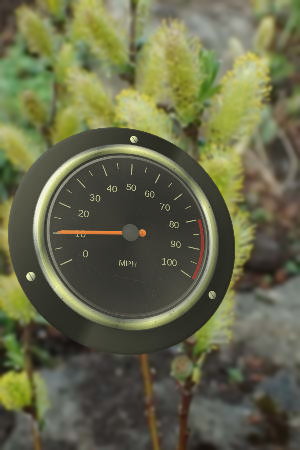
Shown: 10 mph
